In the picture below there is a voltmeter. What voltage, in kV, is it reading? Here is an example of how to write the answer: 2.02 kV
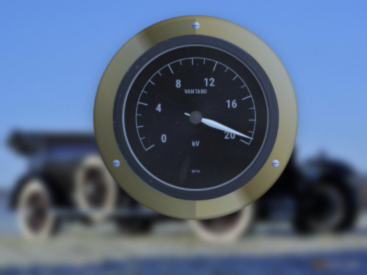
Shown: 19.5 kV
